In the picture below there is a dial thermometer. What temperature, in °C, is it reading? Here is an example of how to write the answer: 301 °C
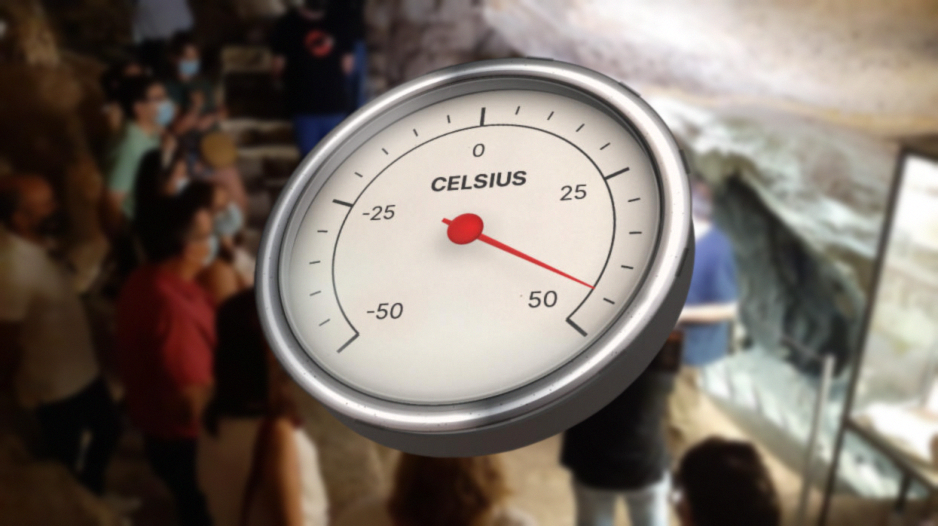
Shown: 45 °C
